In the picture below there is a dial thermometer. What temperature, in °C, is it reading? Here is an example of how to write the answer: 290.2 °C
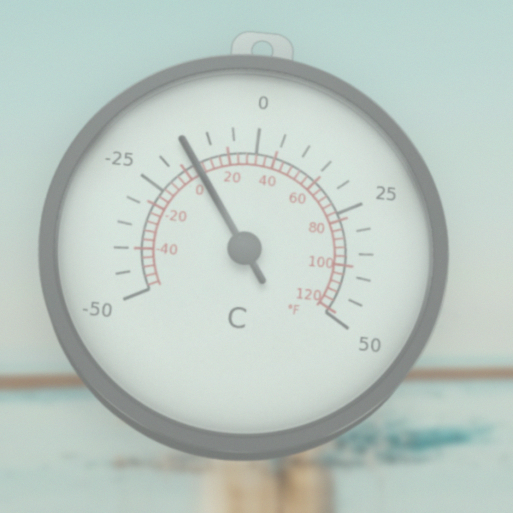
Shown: -15 °C
